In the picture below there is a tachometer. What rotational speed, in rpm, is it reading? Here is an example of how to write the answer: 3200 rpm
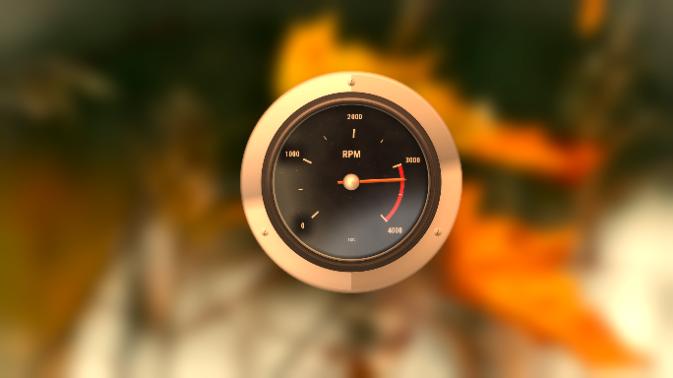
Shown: 3250 rpm
